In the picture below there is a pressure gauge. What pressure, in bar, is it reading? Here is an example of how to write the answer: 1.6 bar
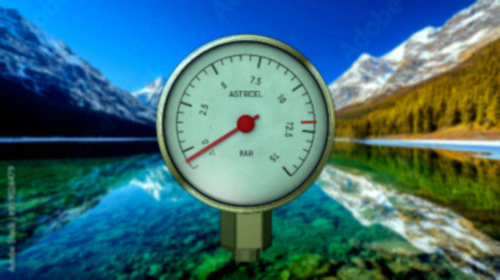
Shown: -0.5 bar
